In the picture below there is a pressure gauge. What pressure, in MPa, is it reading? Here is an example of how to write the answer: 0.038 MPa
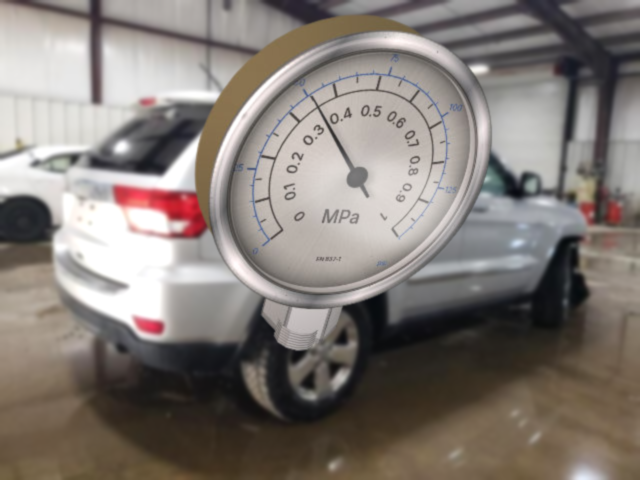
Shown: 0.35 MPa
